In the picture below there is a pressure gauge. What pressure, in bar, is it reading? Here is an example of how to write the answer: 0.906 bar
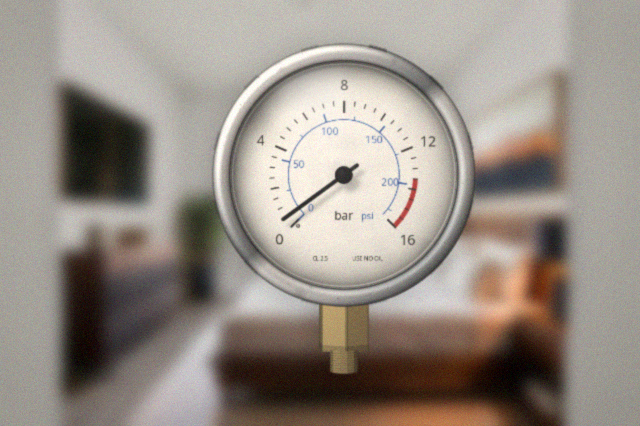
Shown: 0.5 bar
